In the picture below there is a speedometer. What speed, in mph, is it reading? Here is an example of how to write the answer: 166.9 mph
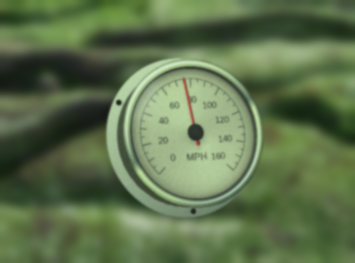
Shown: 75 mph
